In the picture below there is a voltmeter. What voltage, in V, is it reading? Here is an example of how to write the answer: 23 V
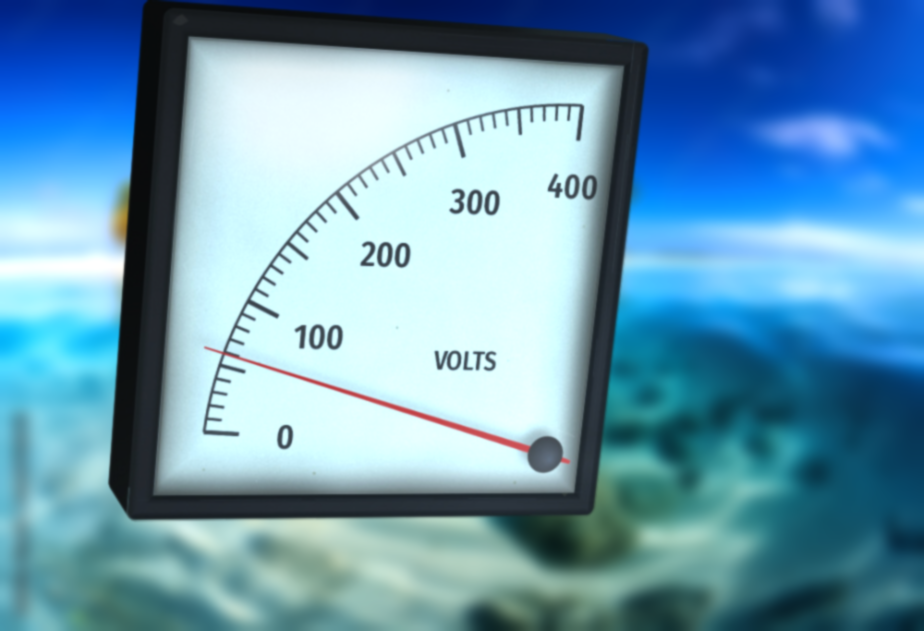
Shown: 60 V
